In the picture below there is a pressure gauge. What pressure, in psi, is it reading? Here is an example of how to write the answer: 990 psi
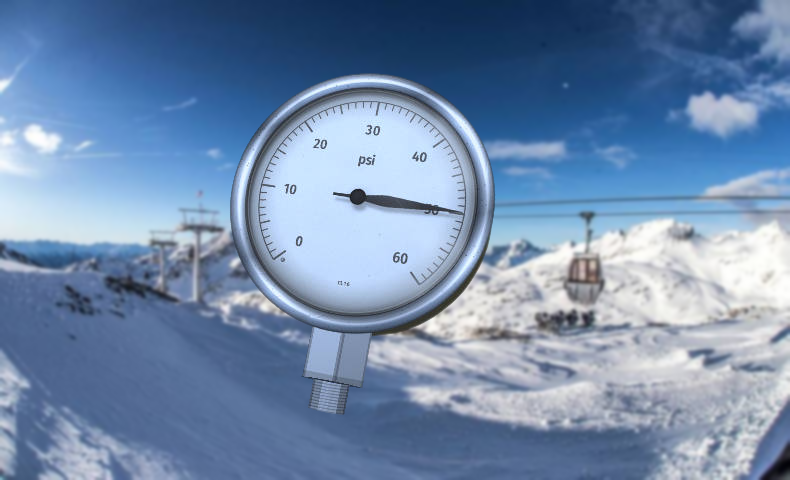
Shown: 50 psi
